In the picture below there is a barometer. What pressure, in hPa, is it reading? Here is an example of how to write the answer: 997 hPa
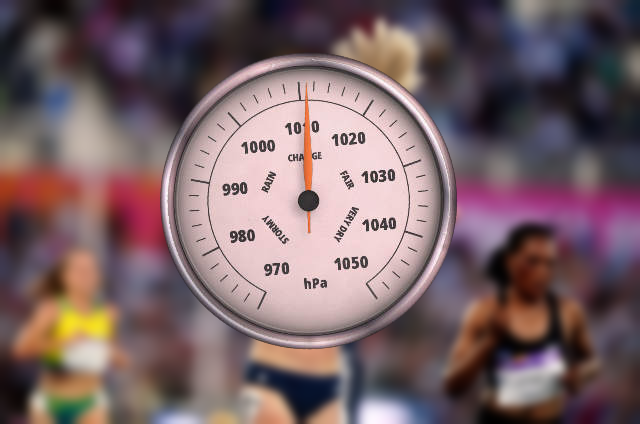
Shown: 1011 hPa
